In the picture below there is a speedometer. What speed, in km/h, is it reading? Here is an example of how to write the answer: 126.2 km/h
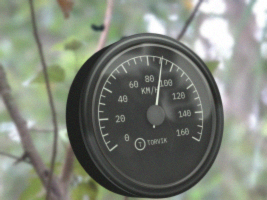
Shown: 90 km/h
